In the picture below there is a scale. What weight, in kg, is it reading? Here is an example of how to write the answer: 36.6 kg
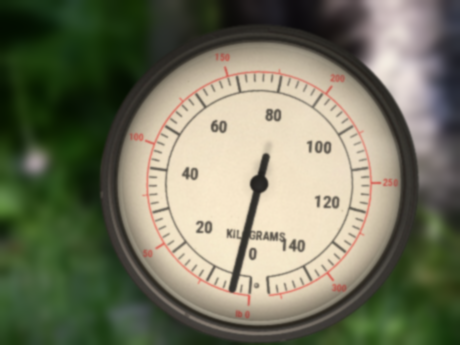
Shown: 4 kg
